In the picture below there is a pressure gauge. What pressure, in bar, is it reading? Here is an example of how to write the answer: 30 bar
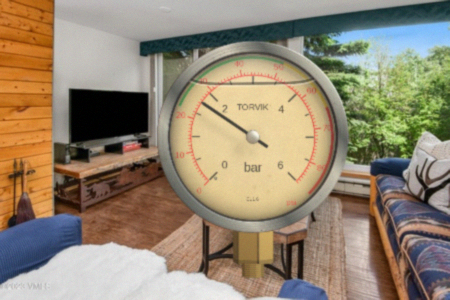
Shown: 1.75 bar
